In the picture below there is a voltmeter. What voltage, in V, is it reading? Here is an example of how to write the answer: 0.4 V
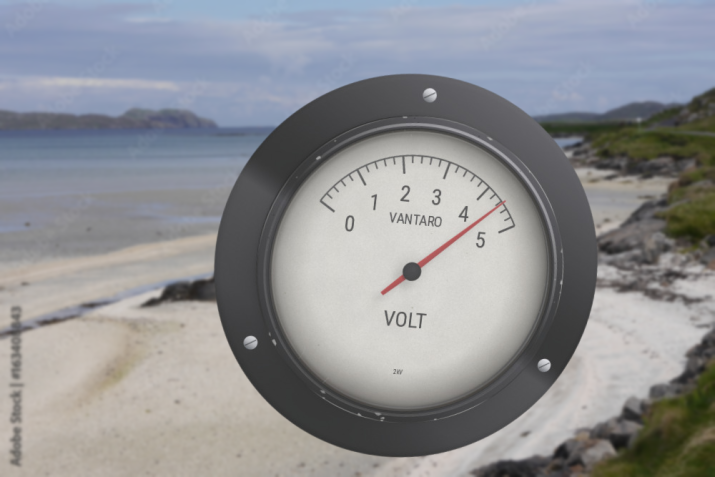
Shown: 4.4 V
